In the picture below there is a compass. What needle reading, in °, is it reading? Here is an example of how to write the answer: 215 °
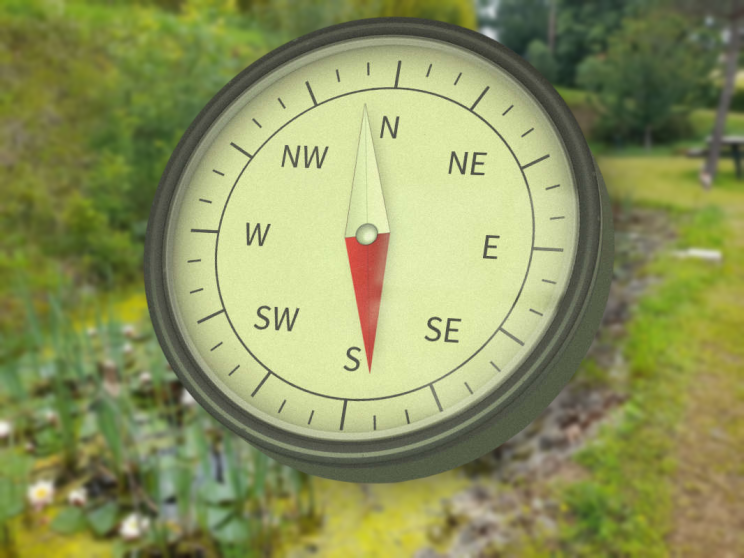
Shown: 170 °
